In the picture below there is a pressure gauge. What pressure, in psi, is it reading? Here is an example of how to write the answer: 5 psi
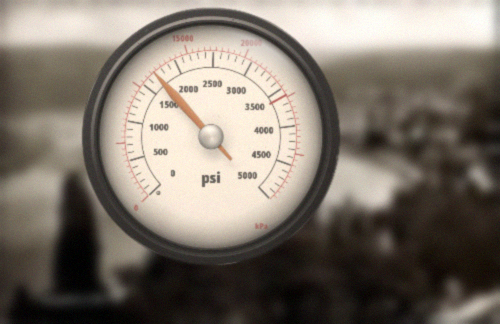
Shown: 1700 psi
